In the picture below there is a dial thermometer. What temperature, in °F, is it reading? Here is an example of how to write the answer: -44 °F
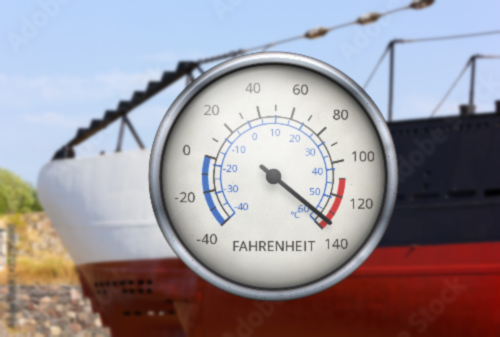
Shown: 135 °F
